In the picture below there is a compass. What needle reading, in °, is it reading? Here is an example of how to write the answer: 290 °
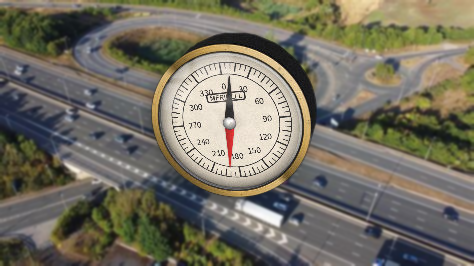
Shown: 190 °
